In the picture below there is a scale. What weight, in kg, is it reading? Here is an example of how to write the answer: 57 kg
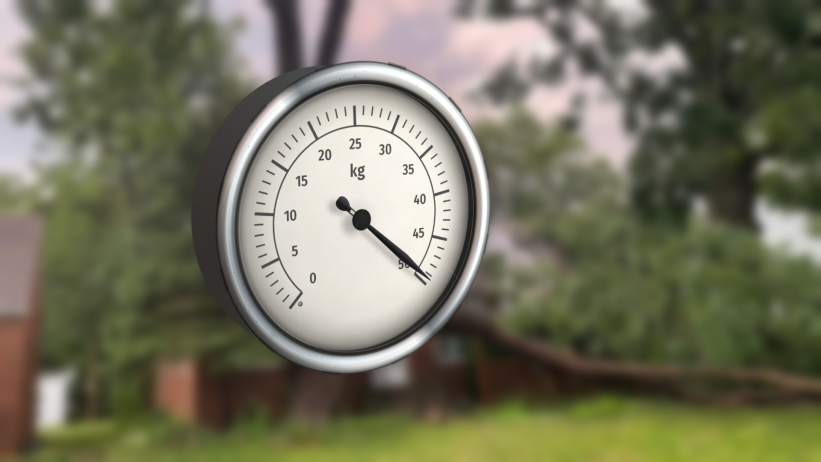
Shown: 49.5 kg
